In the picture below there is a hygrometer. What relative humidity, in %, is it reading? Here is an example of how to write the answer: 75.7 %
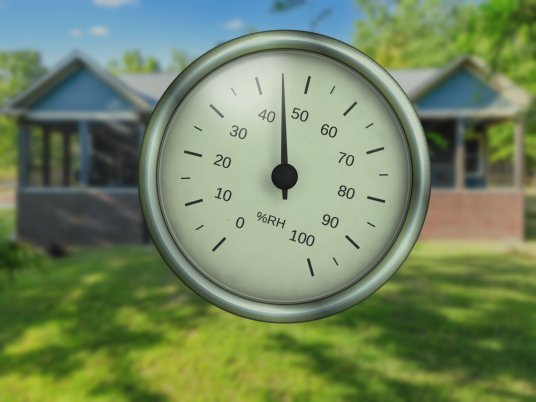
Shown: 45 %
